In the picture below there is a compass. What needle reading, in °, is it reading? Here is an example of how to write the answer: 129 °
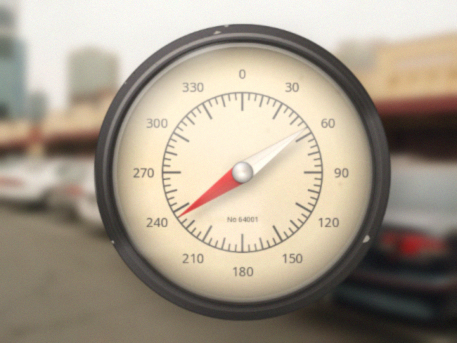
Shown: 235 °
